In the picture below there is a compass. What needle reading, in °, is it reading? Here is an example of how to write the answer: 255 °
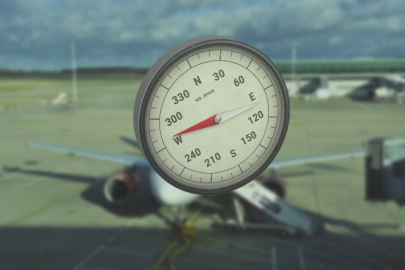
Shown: 280 °
